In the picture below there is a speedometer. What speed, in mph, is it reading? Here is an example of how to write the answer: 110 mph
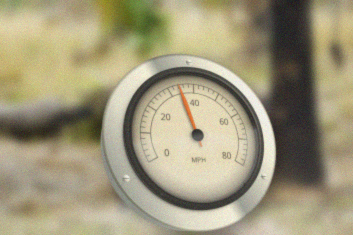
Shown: 34 mph
